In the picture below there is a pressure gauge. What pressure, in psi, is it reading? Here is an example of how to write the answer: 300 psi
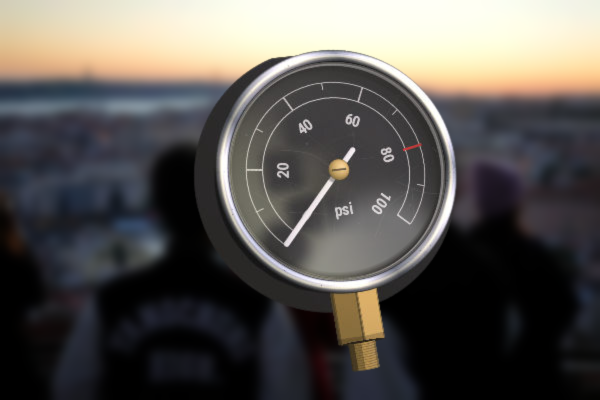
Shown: 0 psi
